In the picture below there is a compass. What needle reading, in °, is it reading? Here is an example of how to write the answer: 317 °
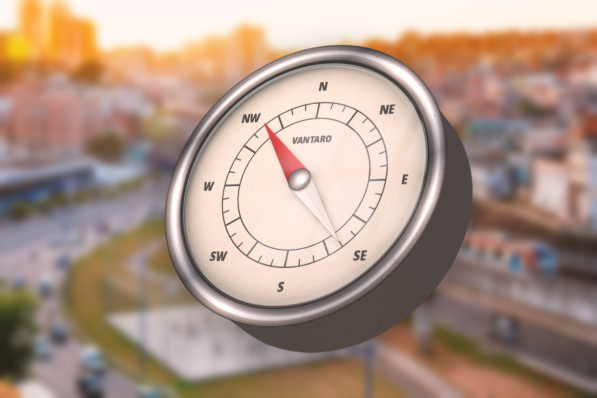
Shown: 320 °
